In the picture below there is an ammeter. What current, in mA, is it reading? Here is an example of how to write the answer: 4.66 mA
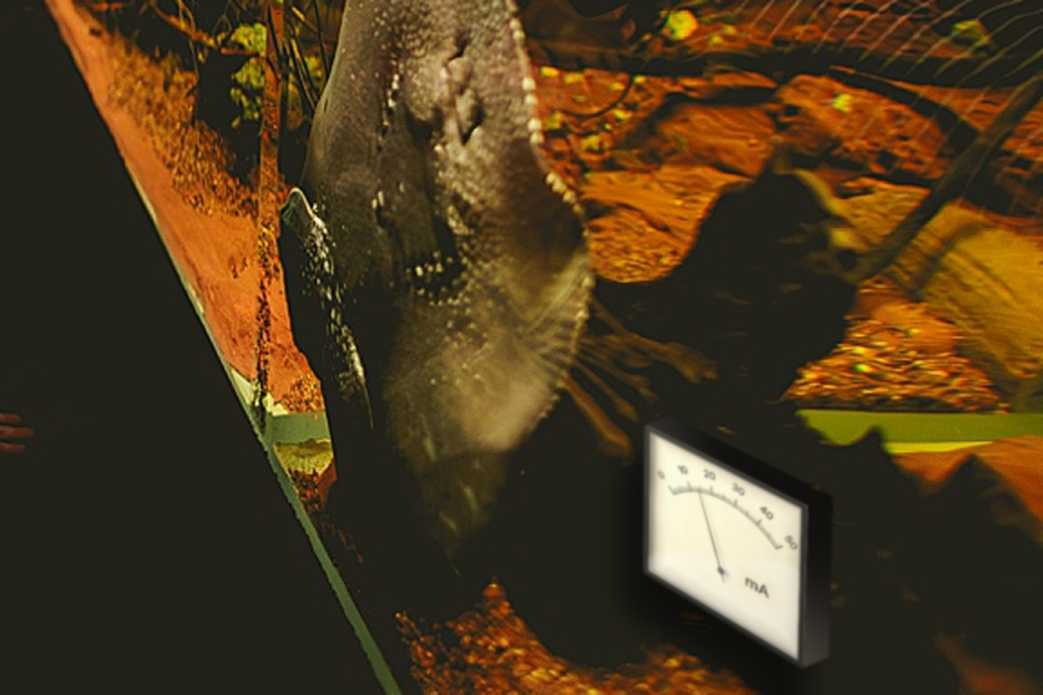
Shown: 15 mA
